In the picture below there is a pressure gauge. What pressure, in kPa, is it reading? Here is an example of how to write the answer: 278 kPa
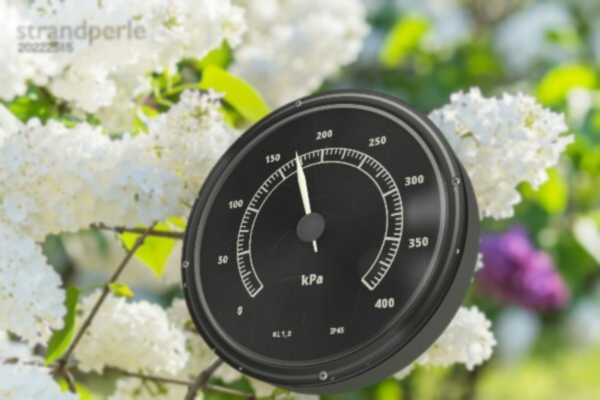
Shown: 175 kPa
